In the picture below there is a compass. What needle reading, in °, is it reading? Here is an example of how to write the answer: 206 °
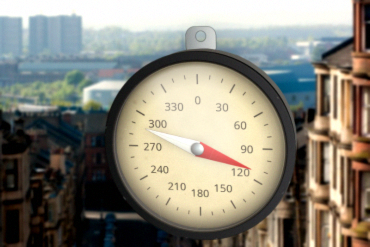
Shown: 110 °
